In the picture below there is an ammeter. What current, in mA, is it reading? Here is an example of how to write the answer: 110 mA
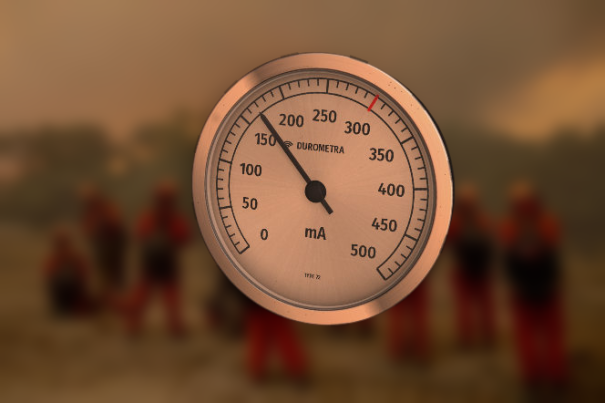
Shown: 170 mA
